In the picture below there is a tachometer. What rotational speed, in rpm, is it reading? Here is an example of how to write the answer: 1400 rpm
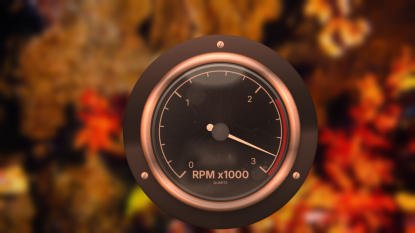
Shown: 2800 rpm
